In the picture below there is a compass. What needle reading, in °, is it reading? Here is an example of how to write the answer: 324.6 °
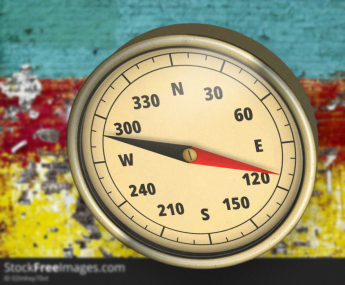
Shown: 110 °
